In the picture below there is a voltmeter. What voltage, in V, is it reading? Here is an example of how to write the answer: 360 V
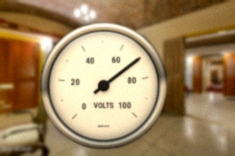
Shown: 70 V
